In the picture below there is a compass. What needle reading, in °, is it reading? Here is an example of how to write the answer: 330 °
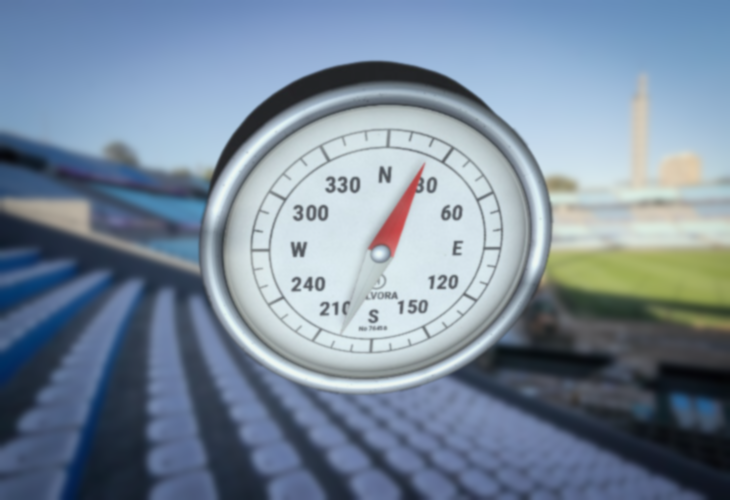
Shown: 20 °
